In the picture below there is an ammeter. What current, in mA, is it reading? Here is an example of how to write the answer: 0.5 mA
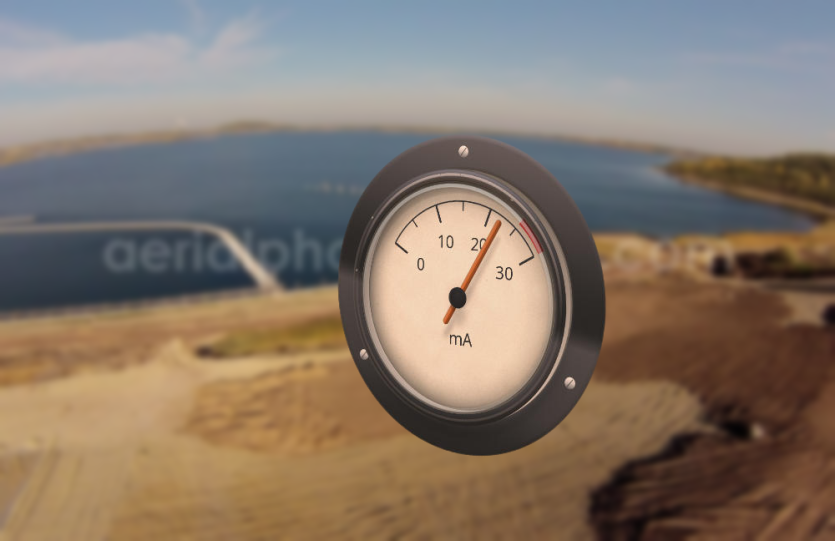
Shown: 22.5 mA
